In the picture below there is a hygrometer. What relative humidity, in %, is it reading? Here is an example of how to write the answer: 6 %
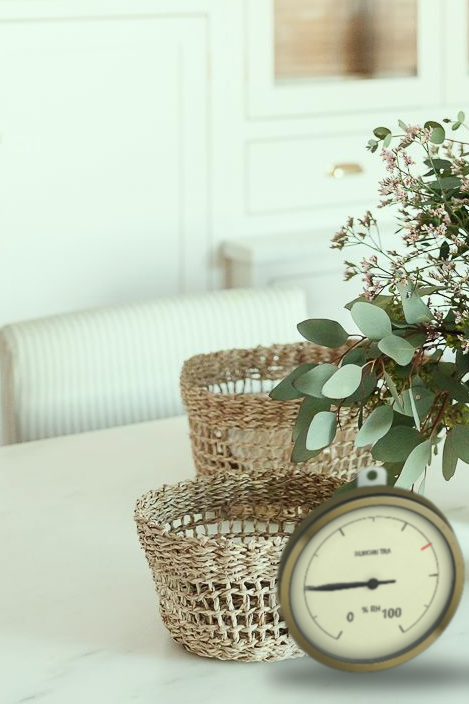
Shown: 20 %
